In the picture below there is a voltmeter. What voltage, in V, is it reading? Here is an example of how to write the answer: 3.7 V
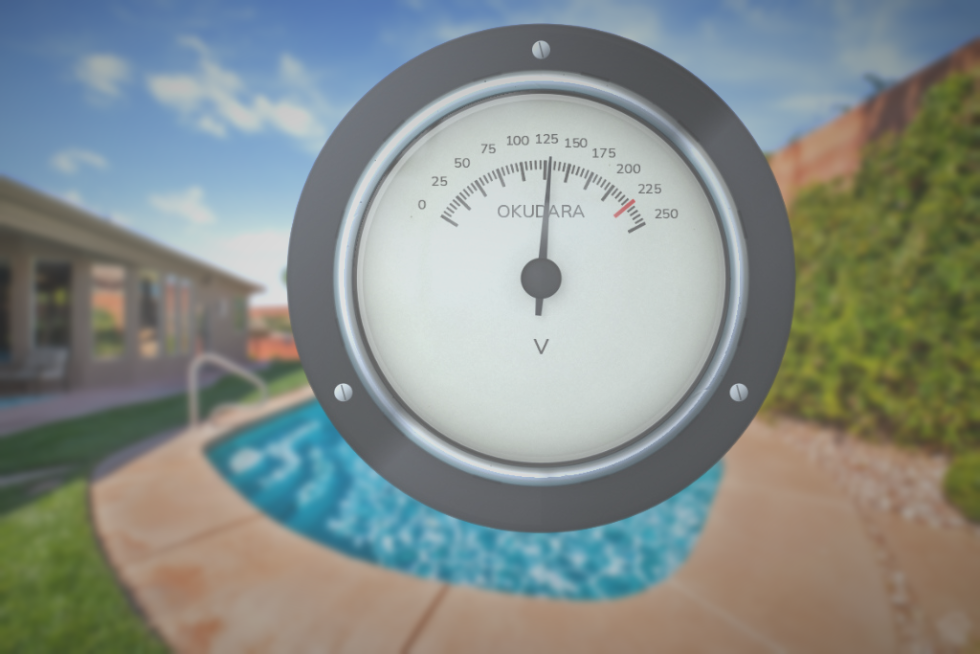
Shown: 130 V
